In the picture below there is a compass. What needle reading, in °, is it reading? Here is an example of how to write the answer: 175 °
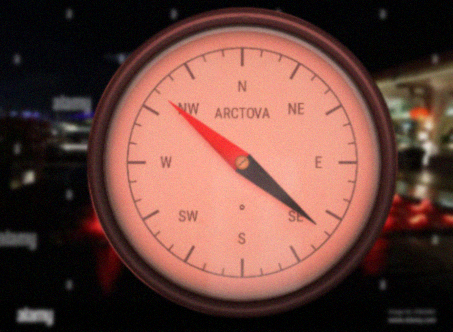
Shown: 310 °
